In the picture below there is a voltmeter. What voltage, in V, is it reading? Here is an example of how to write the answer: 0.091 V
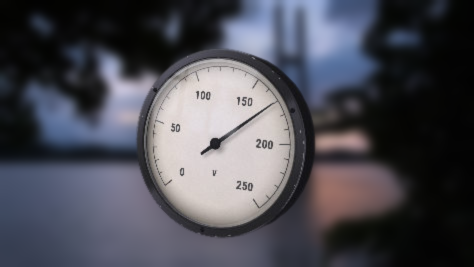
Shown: 170 V
